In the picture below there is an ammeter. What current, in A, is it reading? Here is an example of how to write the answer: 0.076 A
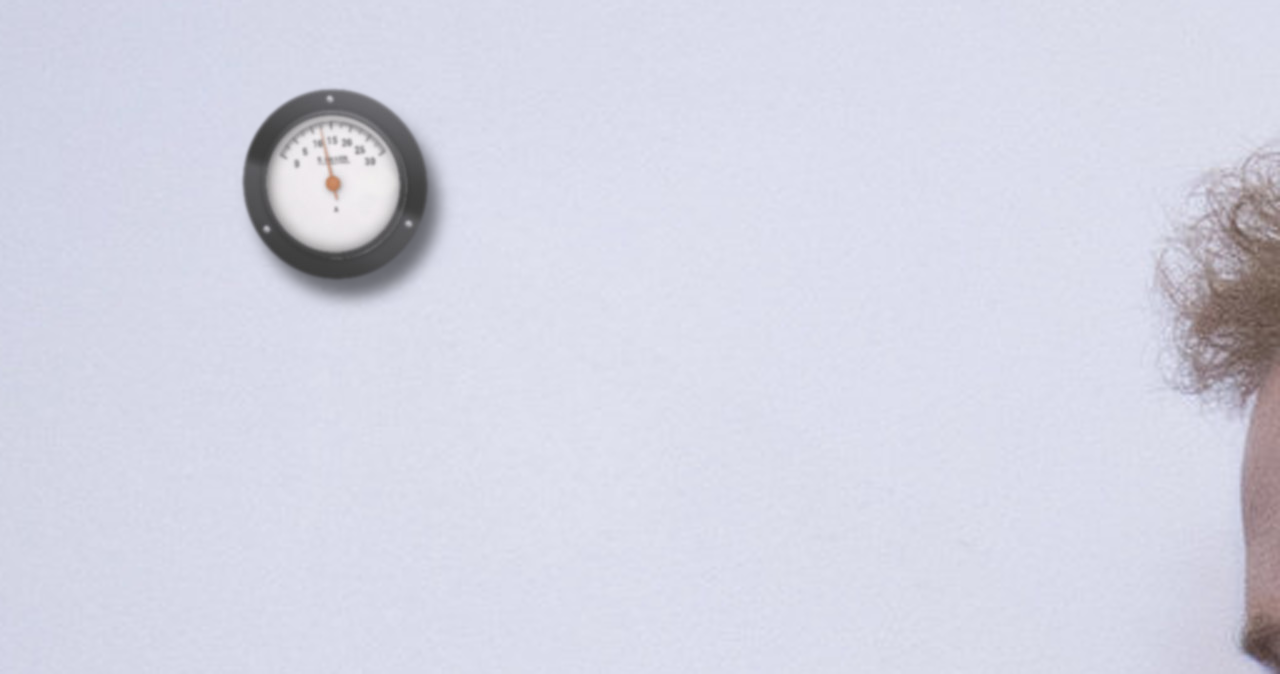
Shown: 12.5 A
